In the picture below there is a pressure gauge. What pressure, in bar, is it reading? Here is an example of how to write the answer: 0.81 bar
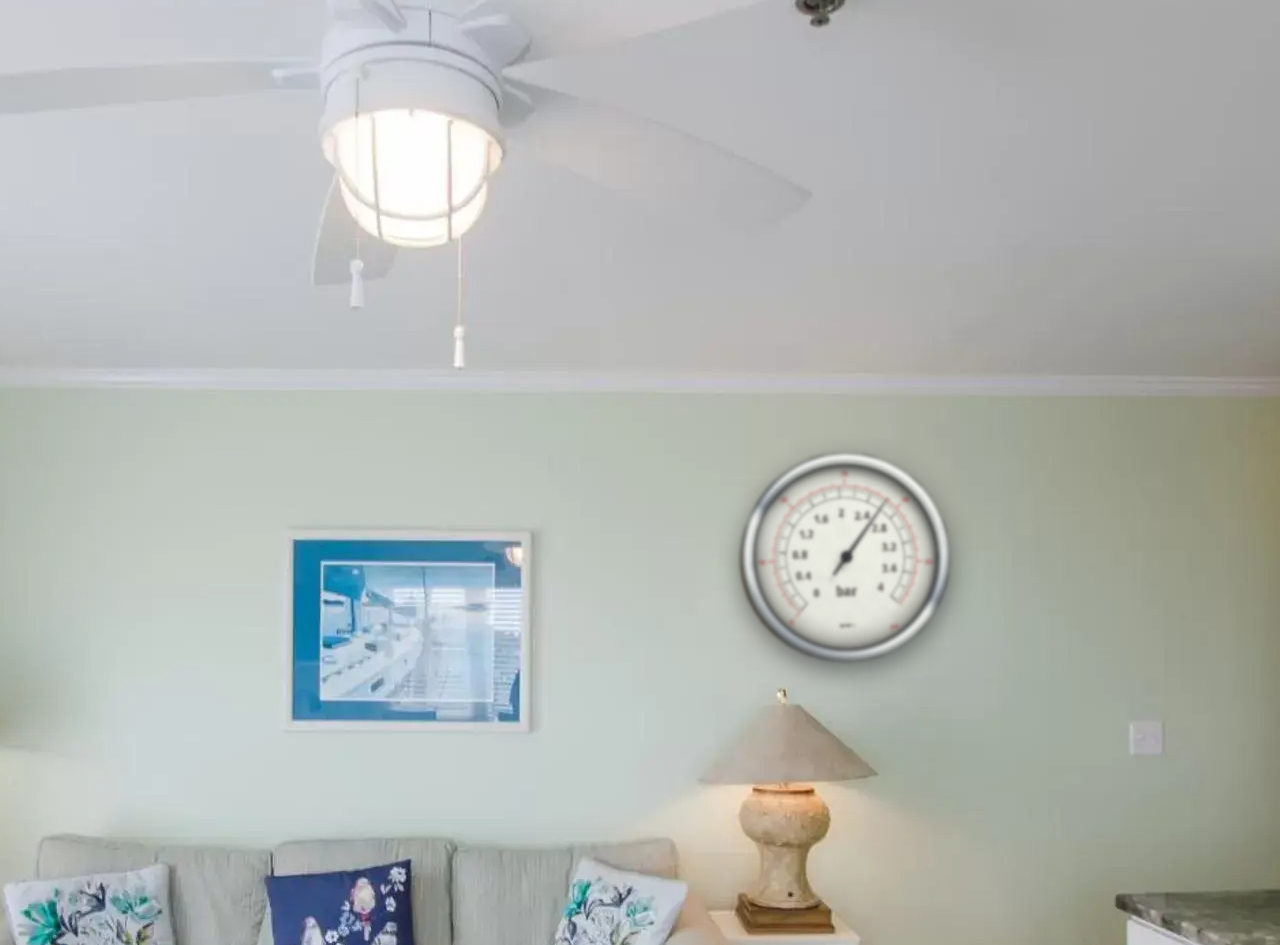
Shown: 2.6 bar
